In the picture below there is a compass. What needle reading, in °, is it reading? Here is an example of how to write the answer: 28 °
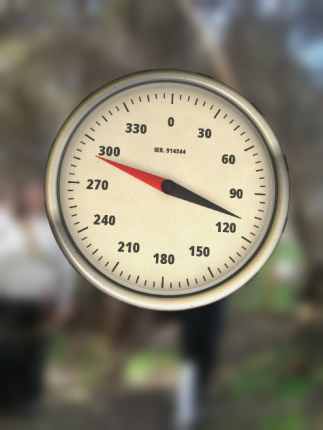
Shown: 290 °
